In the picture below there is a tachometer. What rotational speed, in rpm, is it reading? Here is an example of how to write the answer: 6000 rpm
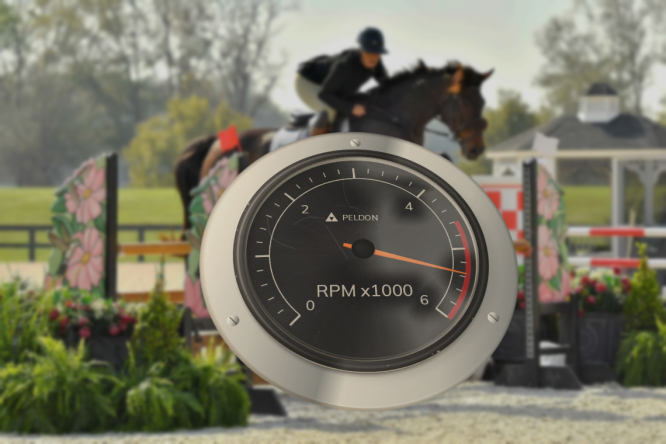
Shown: 5400 rpm
